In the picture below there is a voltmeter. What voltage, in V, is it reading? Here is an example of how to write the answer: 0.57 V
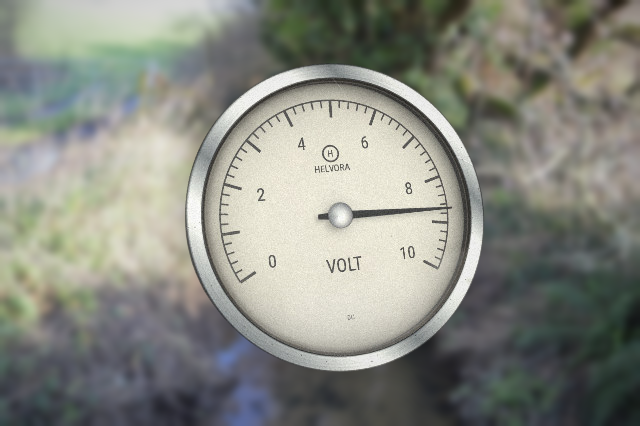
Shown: 8.7 V
